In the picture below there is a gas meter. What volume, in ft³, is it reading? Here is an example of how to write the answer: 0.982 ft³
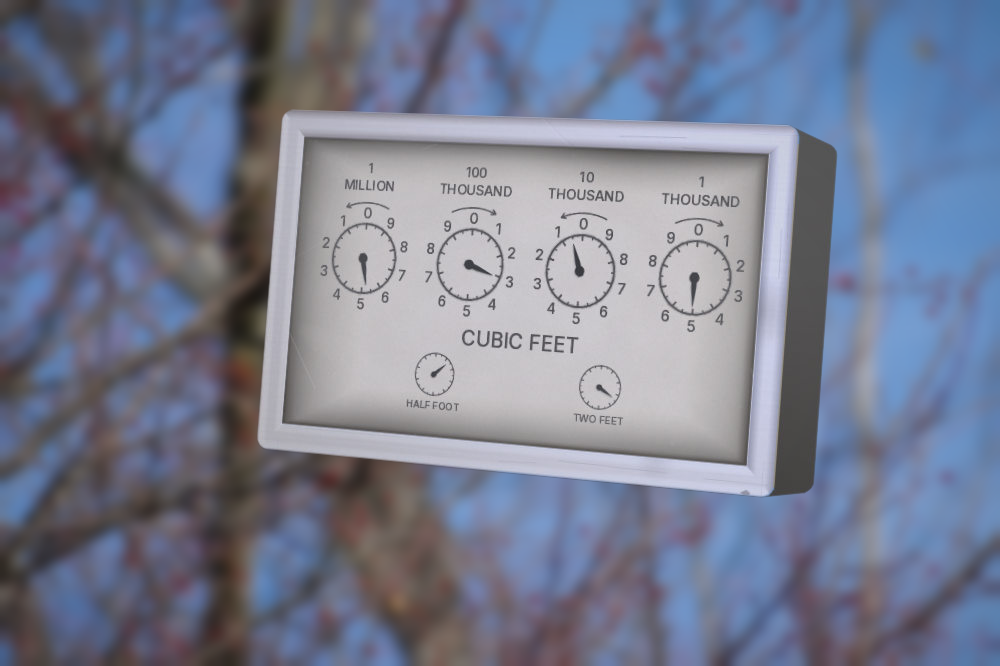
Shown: 530500 ft³
